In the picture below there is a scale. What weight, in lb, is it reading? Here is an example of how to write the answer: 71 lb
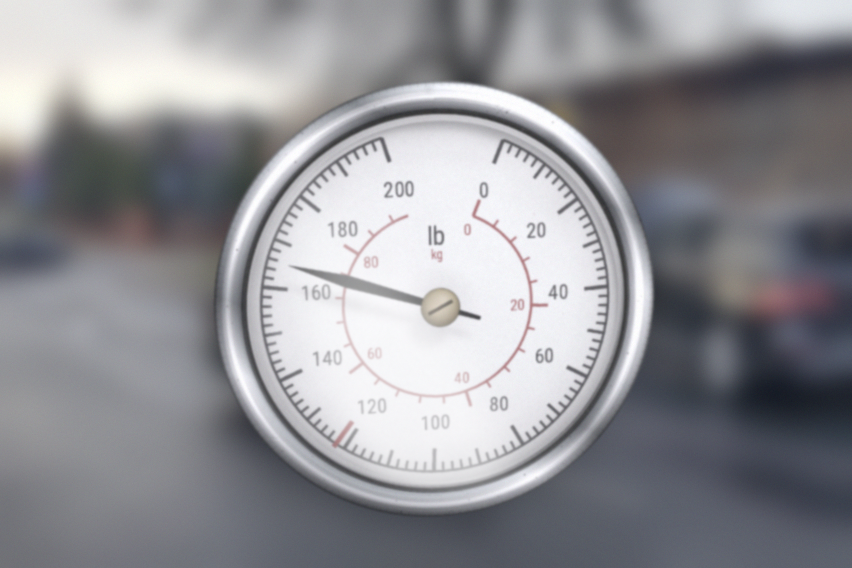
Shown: 166 lb
